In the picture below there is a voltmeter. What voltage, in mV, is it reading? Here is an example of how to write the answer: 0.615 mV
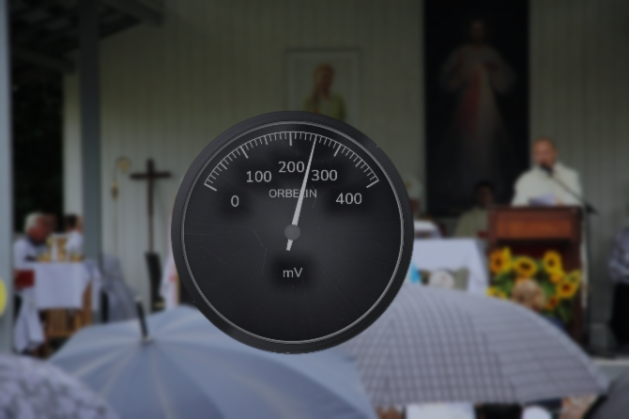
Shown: 250 mV
